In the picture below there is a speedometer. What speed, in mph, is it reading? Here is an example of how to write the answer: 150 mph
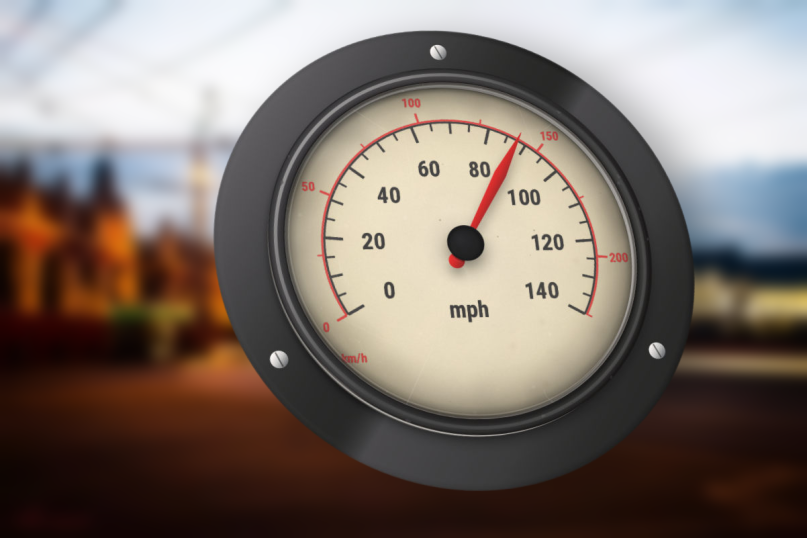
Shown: 87.5 mph
